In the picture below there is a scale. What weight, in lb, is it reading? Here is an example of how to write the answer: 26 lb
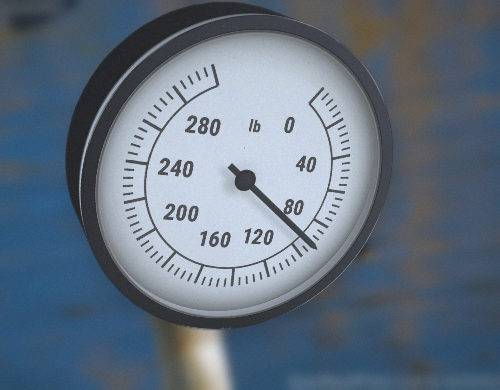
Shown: 92 lb
